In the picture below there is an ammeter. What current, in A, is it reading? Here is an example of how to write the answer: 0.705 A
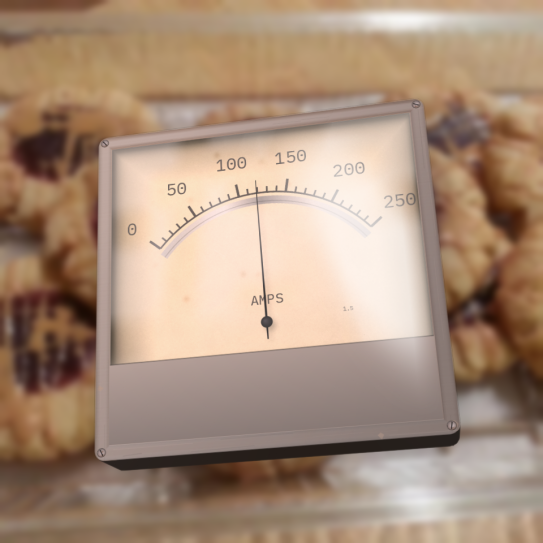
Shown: 120 A
